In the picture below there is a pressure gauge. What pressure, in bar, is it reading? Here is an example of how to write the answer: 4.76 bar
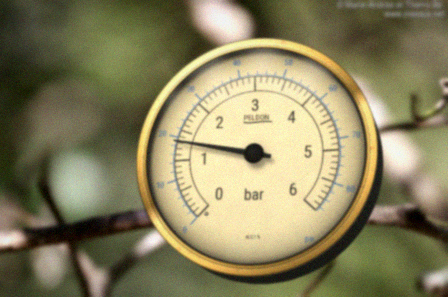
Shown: 1.3 bar
